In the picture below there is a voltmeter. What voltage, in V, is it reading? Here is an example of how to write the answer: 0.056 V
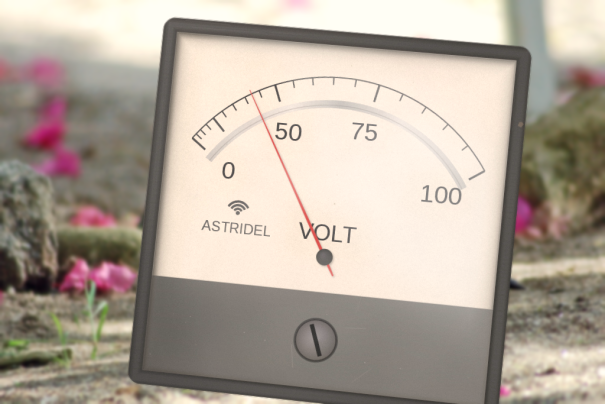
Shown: 42.5 V
